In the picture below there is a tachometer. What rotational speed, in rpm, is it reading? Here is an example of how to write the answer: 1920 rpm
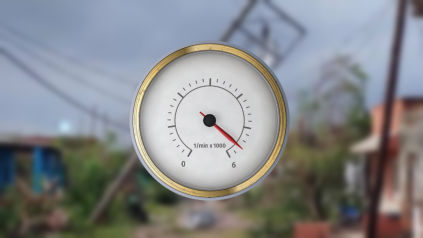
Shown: 5600 rpm
